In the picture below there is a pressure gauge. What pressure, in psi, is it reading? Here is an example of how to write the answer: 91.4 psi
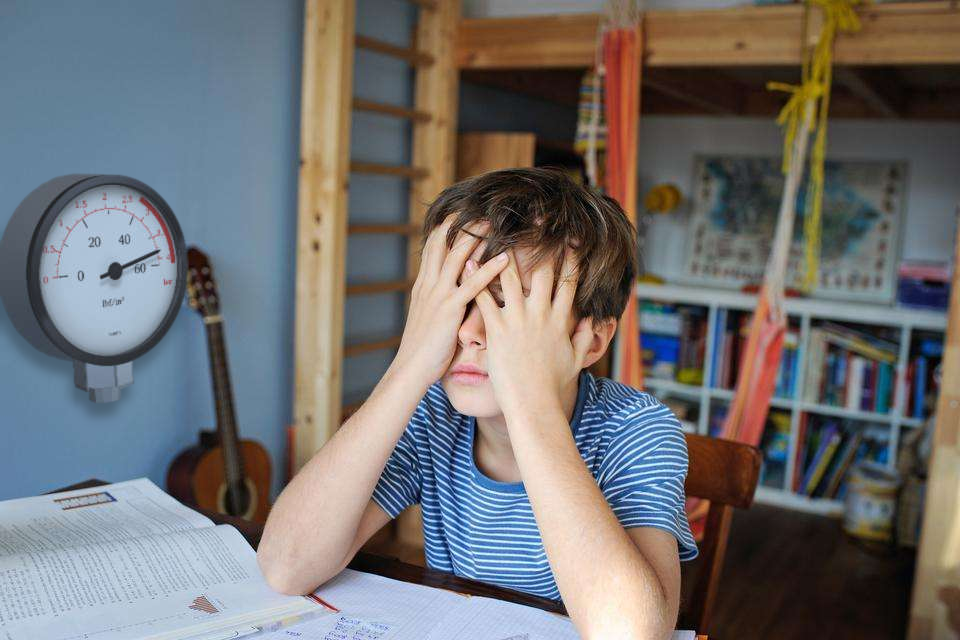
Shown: 55 psi
